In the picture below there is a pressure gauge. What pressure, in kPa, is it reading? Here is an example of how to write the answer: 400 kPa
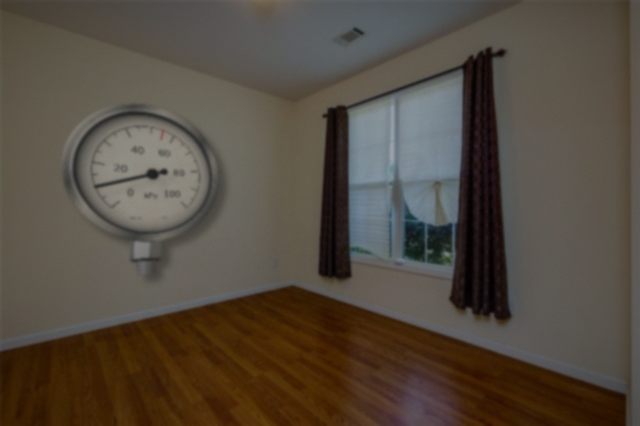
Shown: 10 kPa
